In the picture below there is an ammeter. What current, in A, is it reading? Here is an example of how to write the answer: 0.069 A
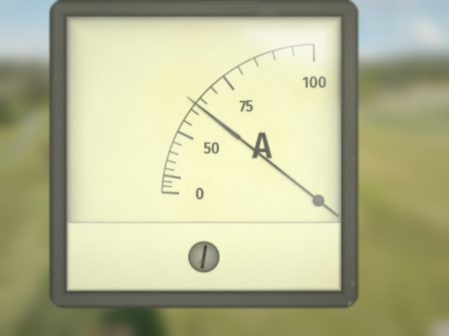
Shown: 62.5 A
